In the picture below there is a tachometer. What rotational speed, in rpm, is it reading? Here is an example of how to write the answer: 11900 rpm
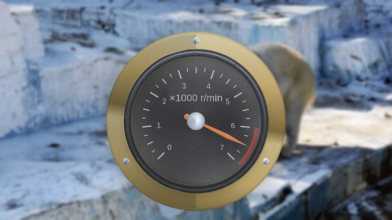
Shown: 6500 rpm
